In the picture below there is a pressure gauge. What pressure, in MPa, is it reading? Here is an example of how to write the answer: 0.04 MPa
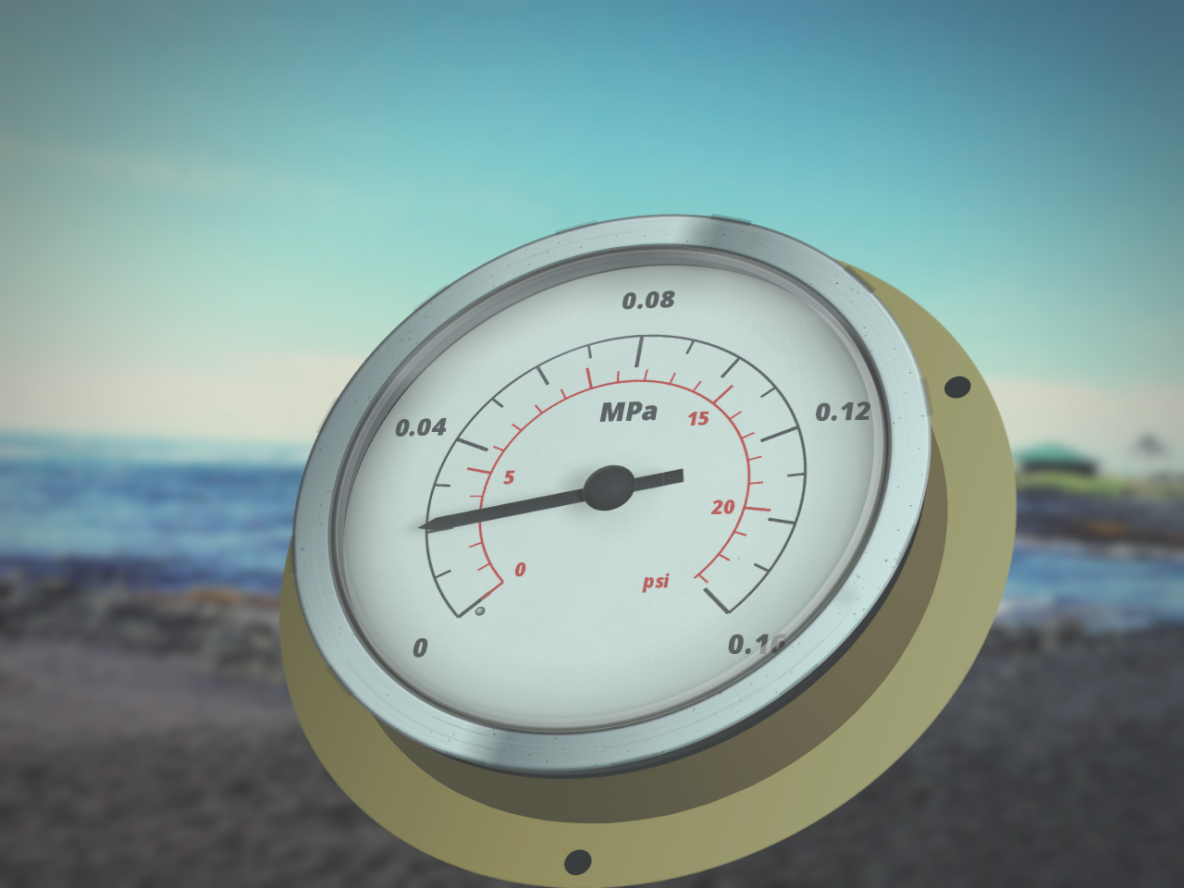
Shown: 0.02 MPa
